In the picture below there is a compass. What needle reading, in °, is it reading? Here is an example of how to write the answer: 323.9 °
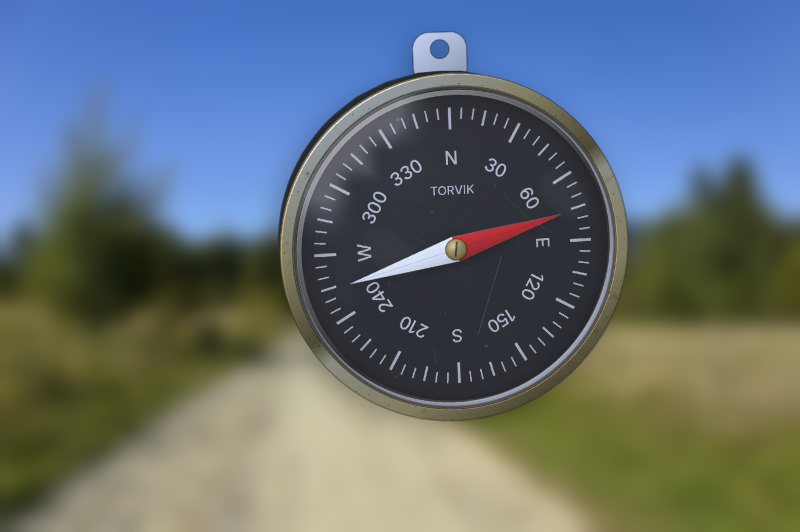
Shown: 75 °
